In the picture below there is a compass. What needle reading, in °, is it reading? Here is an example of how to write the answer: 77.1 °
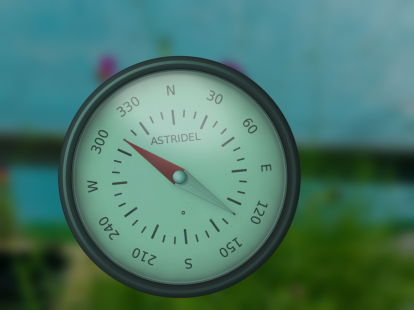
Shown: 310 °
